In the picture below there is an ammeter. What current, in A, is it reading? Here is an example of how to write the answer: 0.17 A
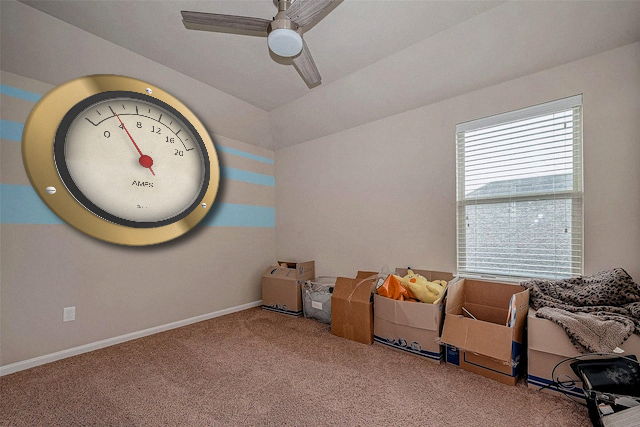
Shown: 4 A
